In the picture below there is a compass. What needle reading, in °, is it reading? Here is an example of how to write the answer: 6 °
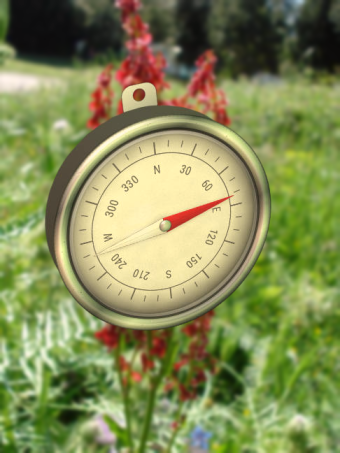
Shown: 80 °
